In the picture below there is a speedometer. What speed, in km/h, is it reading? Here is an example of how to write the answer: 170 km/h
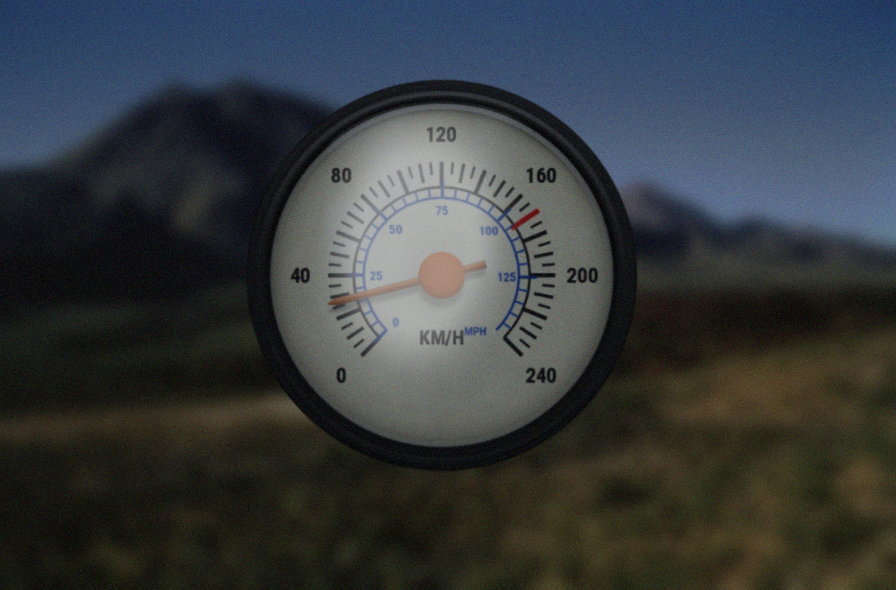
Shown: 27.5 km/h
